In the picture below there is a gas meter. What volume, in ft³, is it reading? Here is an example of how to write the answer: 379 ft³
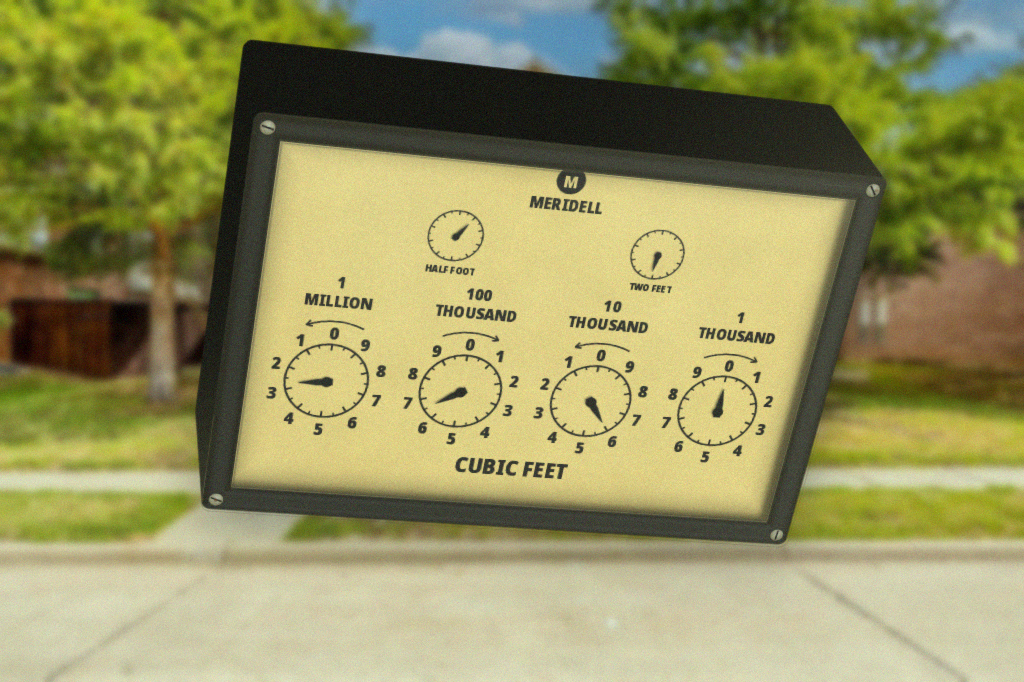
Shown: 266000 ft³
